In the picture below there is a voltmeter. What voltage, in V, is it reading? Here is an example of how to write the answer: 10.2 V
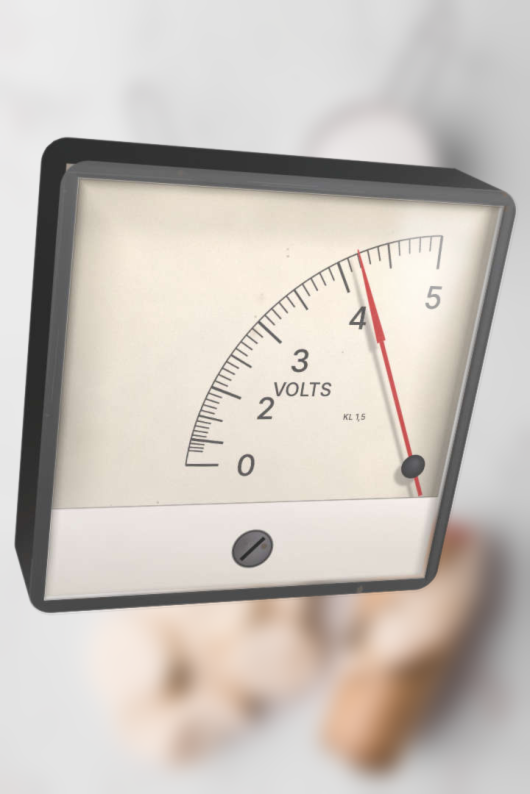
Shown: 4.2 V
